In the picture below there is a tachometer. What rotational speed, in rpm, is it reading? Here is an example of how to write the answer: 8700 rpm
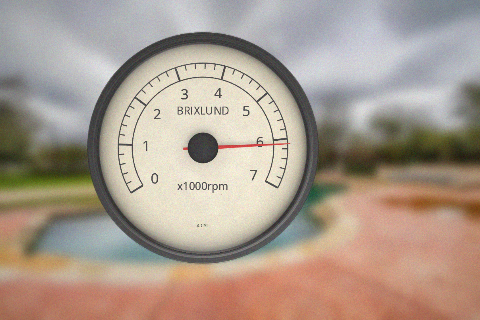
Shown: 6100 rpm
